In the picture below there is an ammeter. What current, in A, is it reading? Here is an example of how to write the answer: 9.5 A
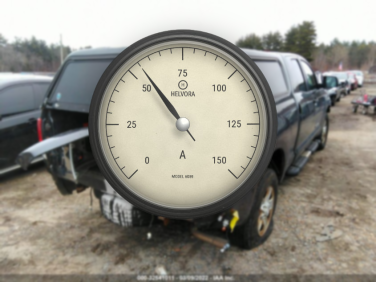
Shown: 55 A
